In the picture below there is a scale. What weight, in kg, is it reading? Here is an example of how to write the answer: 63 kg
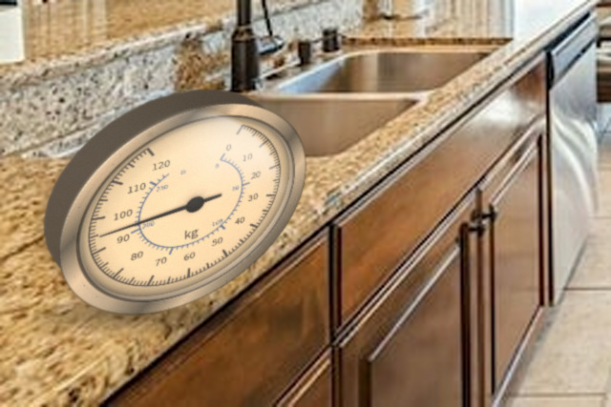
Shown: 95 kg
